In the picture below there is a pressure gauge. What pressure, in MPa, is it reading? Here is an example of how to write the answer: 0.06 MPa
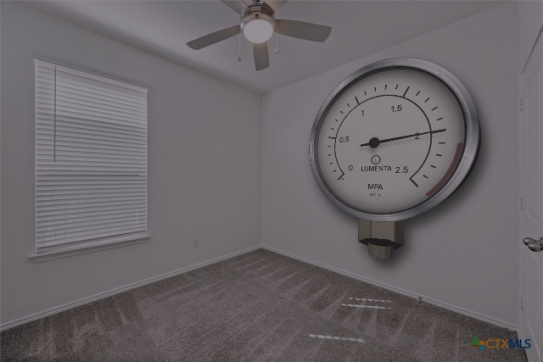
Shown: 2 MPa
